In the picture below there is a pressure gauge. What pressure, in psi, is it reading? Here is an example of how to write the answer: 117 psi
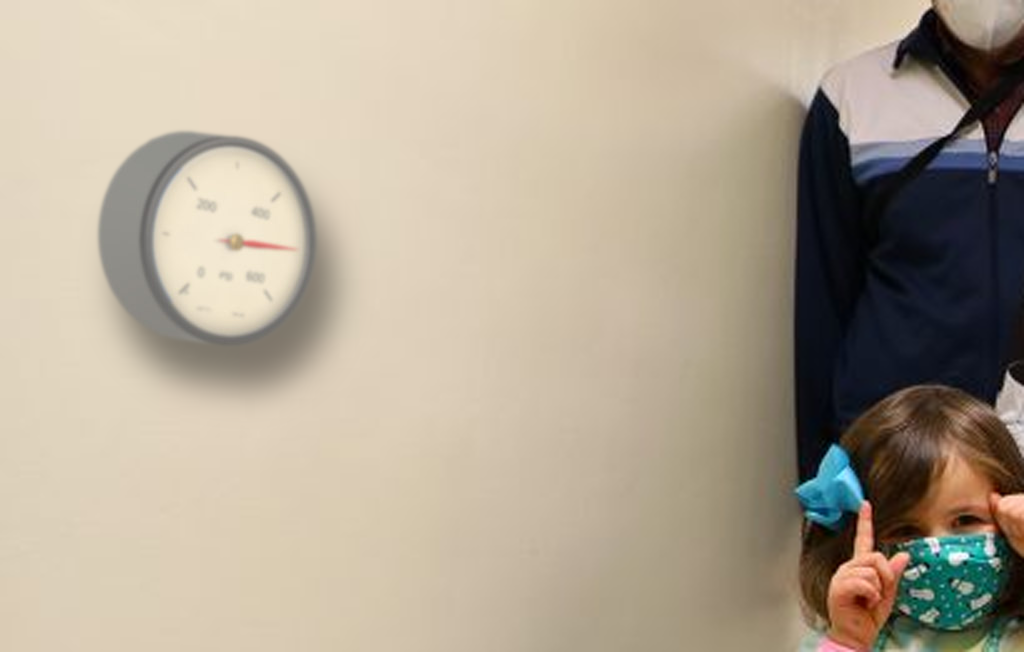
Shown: 500 psi
